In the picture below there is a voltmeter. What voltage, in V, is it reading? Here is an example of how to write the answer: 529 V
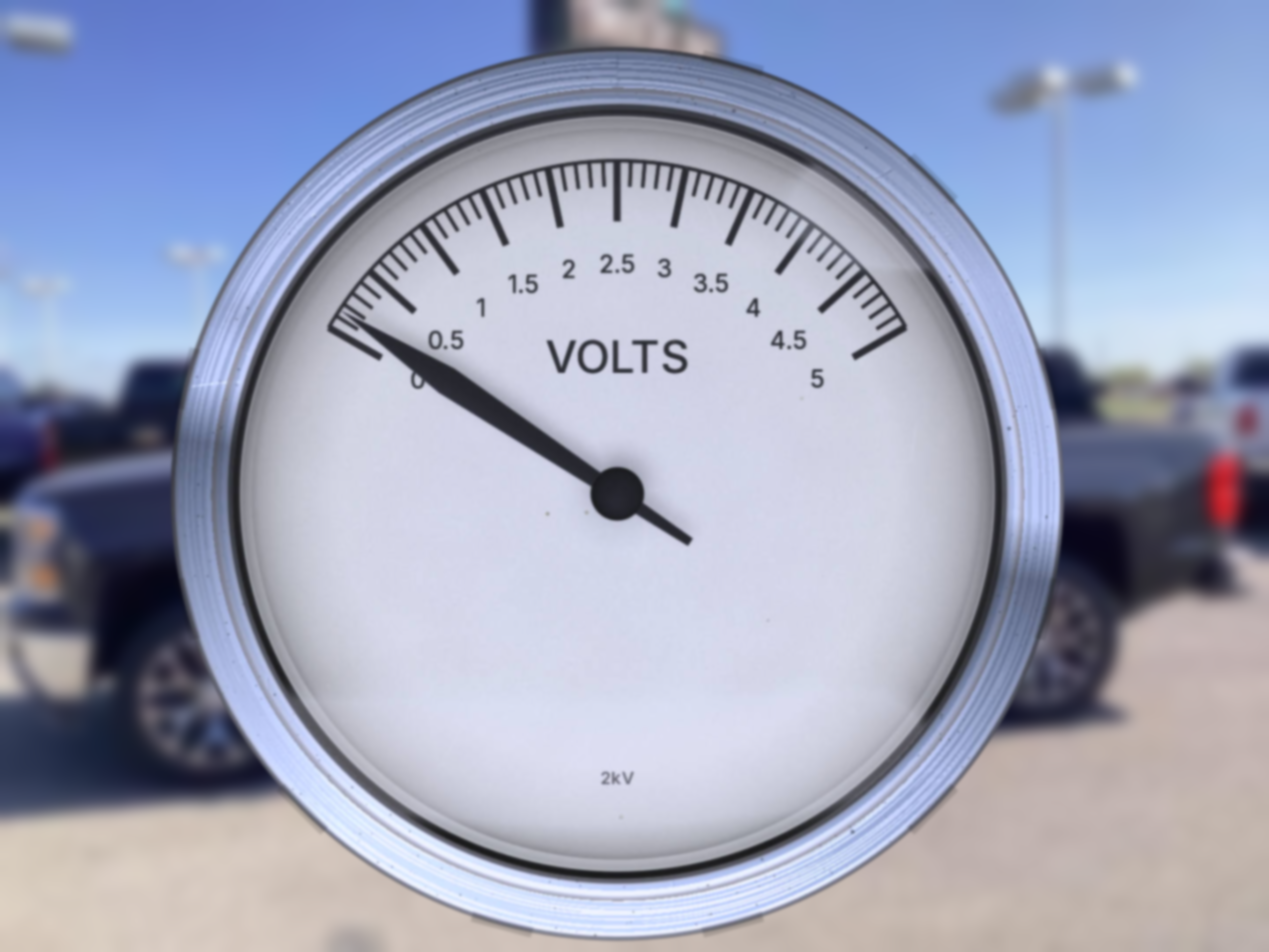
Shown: 0.15 V
